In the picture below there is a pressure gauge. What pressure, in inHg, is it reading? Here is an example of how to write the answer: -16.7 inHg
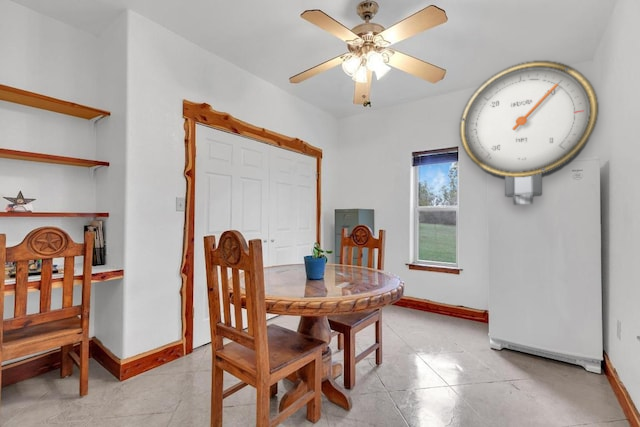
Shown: -10 inHg
